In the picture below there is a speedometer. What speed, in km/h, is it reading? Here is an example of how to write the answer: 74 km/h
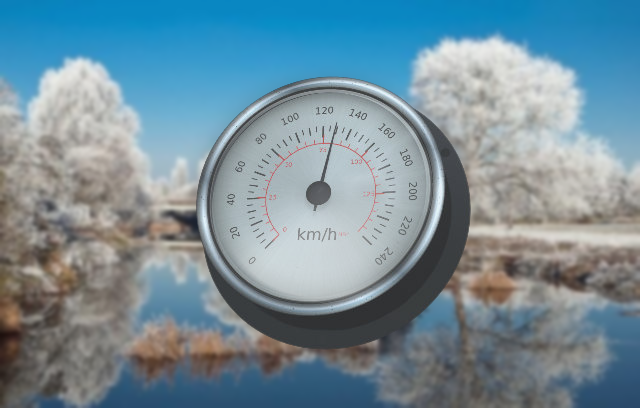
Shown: 130 km/h
